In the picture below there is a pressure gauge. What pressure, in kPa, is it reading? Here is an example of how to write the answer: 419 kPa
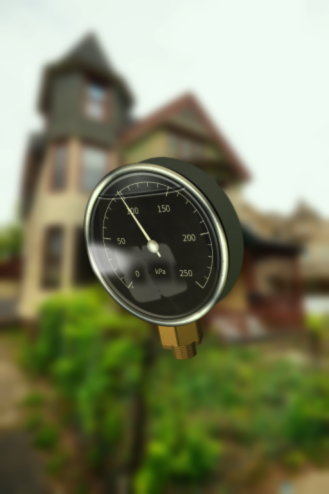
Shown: 100 kPa
